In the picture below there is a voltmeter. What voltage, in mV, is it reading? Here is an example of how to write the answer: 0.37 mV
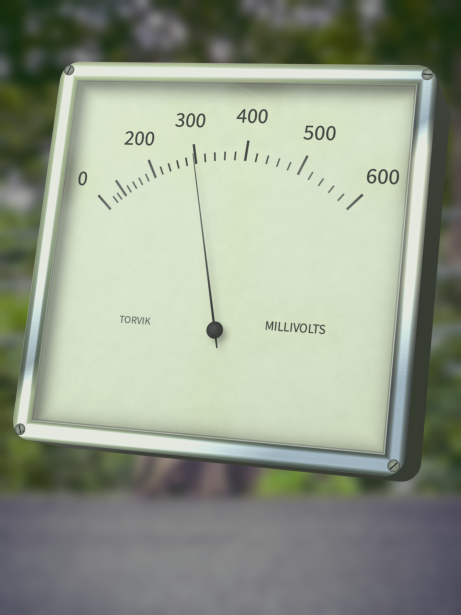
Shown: 300 mV
